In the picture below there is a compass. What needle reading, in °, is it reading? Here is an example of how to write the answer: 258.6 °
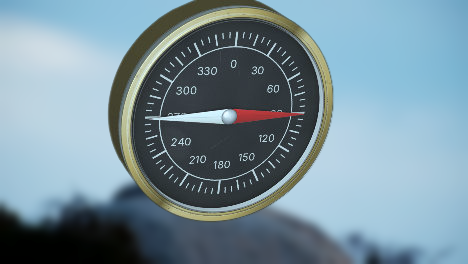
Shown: 90 °
